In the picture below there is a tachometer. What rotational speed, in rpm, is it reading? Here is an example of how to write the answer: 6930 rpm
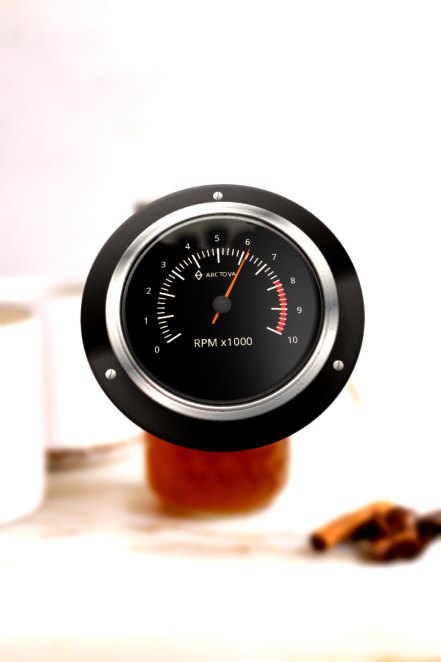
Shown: 6200 rpm
